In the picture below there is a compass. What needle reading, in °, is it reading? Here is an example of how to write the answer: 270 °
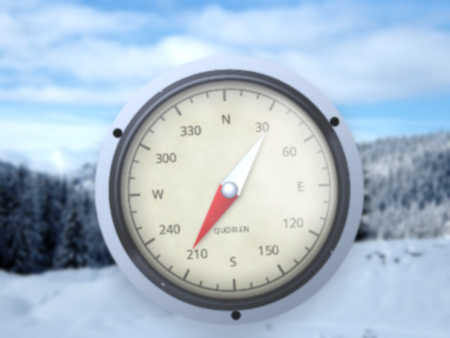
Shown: 215 °
